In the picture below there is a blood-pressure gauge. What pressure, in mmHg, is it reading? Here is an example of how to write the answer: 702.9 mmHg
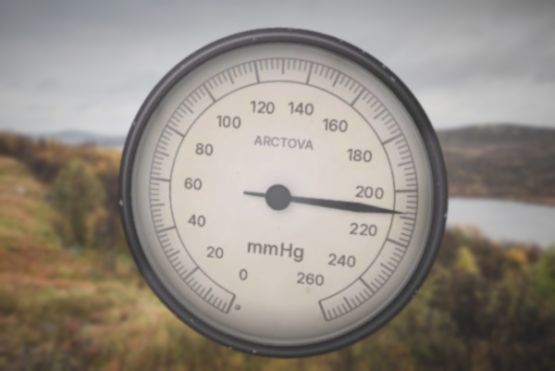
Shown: 208 mmHg
